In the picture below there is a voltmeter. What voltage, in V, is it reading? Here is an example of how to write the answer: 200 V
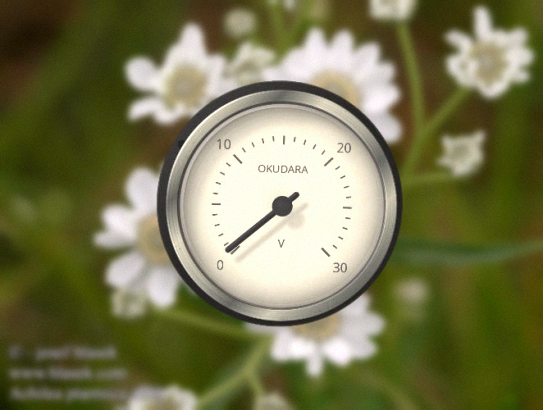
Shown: 0.5 V
